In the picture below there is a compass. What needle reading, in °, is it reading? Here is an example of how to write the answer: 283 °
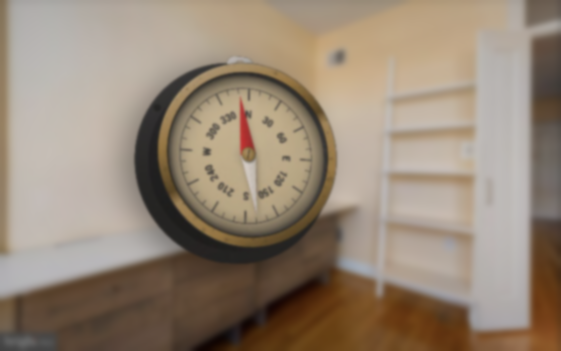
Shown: 350 °
